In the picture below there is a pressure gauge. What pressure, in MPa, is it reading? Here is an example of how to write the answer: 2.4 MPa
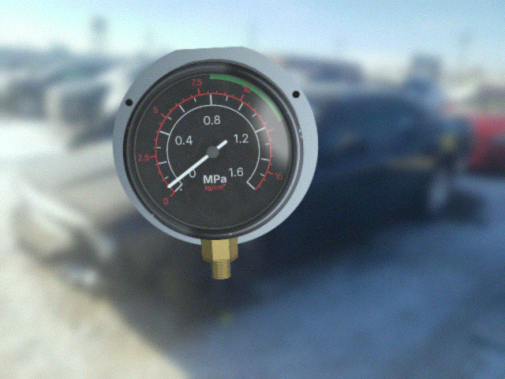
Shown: 0.05 MPa
